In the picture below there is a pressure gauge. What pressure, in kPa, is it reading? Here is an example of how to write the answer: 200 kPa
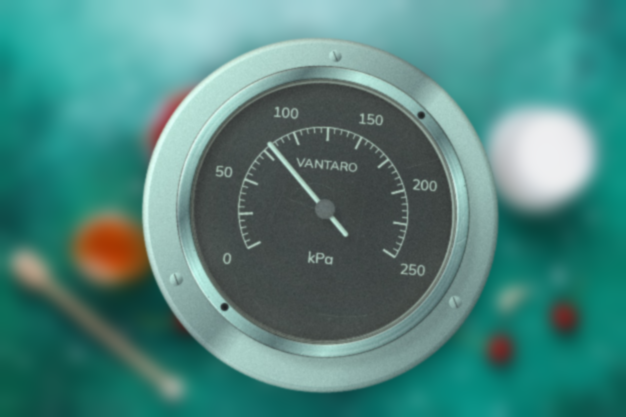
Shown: 80 kPa
